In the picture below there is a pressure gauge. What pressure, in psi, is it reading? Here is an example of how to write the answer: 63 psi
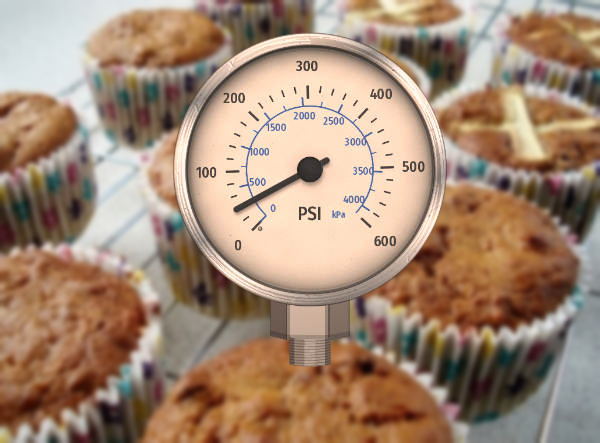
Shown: 40 psi
